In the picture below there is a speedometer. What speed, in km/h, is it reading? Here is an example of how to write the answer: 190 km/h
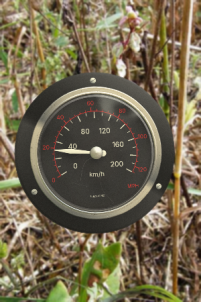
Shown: 30 km/h
